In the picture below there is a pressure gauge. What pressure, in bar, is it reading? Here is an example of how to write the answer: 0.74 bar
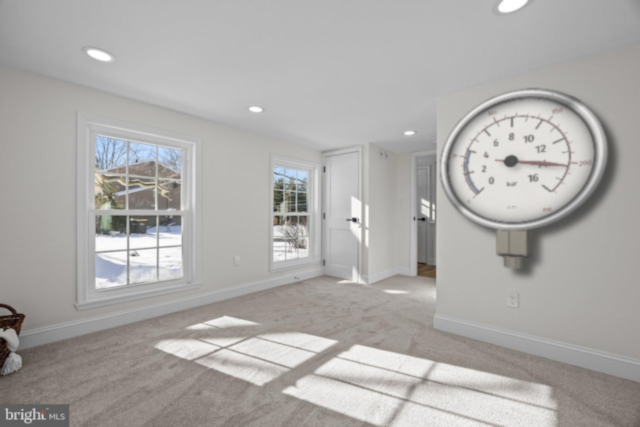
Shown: 14 bar
